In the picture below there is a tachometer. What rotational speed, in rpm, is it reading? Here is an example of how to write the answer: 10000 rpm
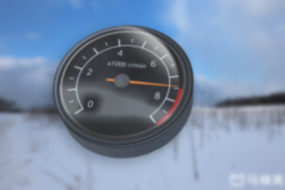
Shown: 7500 rpm
